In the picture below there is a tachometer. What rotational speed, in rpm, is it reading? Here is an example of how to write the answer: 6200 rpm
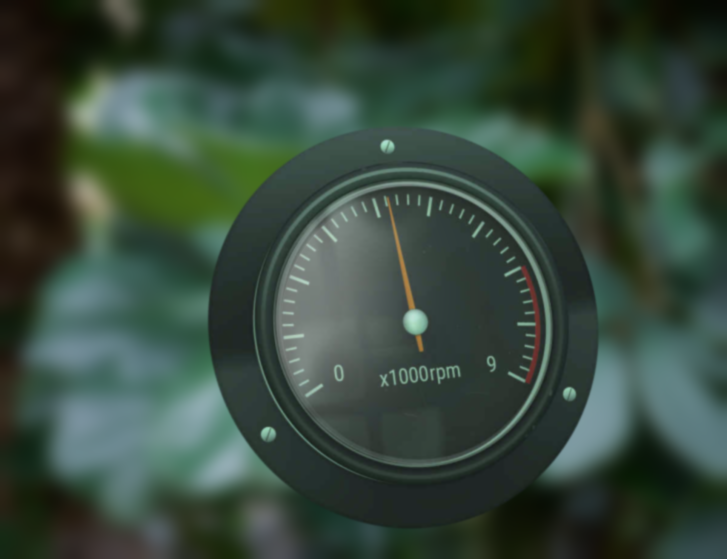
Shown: 4200 rpm
